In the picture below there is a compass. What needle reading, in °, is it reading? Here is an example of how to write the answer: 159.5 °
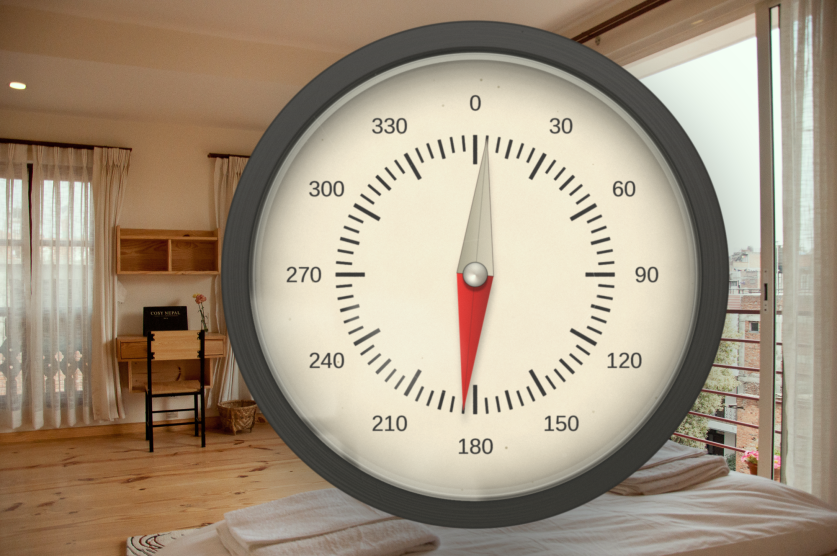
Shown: 185 °
